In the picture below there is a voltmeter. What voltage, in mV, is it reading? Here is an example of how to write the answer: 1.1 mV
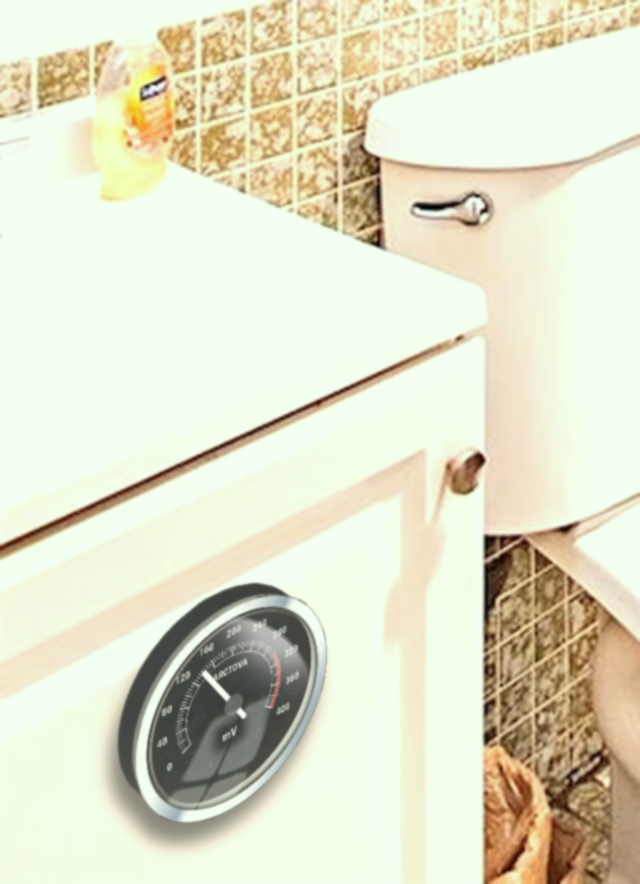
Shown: 140 mV
